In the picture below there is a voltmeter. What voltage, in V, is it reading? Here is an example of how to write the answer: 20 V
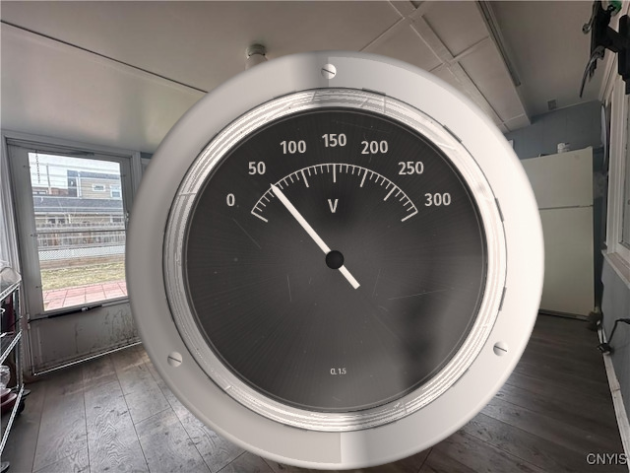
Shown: 50 V
